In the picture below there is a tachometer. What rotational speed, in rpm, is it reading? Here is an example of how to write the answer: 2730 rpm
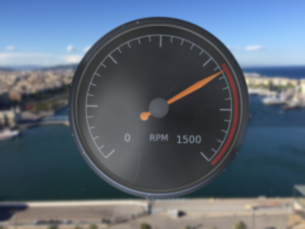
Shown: 1075 rpm
